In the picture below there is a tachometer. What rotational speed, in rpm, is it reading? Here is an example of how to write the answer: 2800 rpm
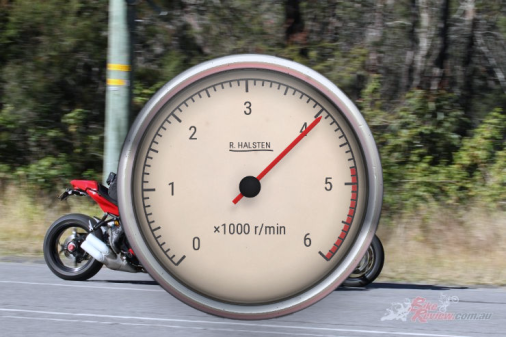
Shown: 4050 rpm
